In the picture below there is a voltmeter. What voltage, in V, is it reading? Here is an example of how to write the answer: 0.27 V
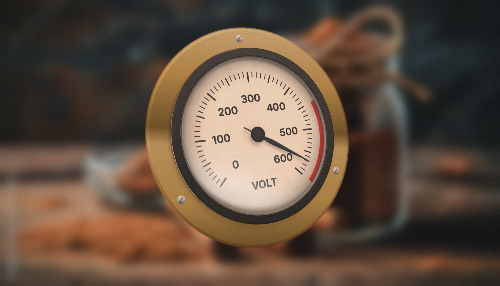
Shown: 570 V
